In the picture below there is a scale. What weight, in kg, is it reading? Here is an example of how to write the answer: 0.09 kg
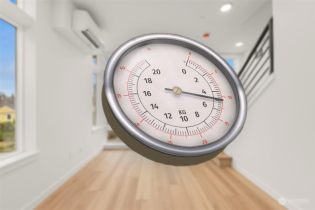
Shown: 5 kg
